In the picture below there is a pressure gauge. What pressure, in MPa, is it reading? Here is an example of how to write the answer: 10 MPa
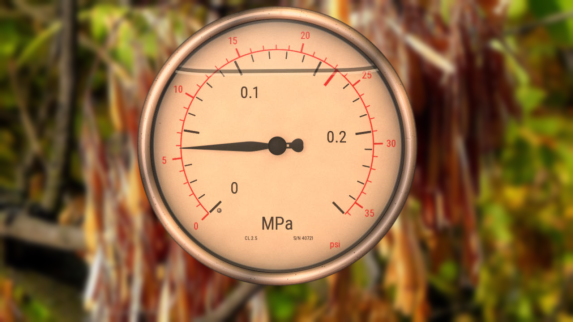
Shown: 0.04 MPa
